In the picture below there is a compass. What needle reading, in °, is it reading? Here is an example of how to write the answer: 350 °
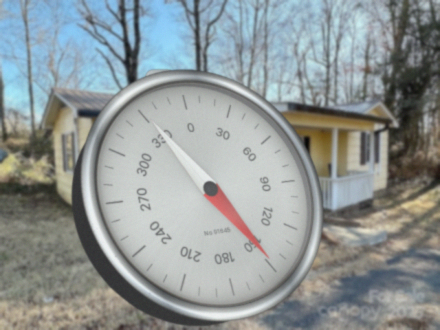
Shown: 150 °
